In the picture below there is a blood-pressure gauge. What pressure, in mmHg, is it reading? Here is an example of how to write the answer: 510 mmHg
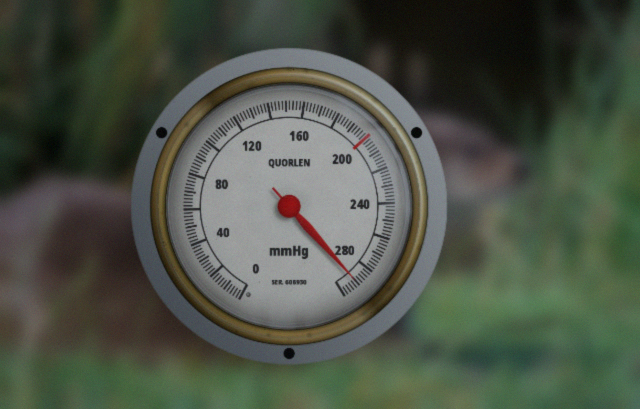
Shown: 290 mmHg
